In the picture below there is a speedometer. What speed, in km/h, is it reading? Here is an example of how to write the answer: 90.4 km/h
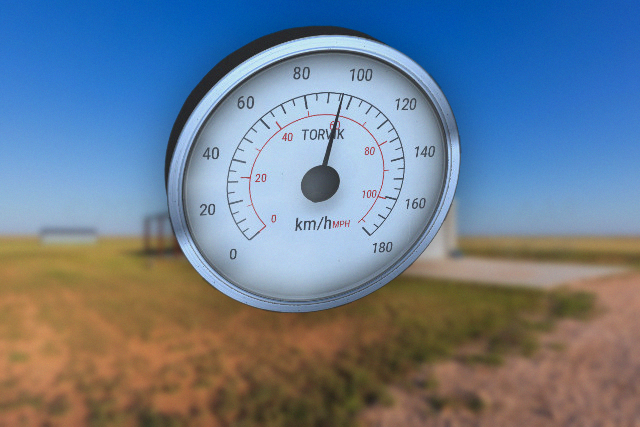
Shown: 95 km/h
